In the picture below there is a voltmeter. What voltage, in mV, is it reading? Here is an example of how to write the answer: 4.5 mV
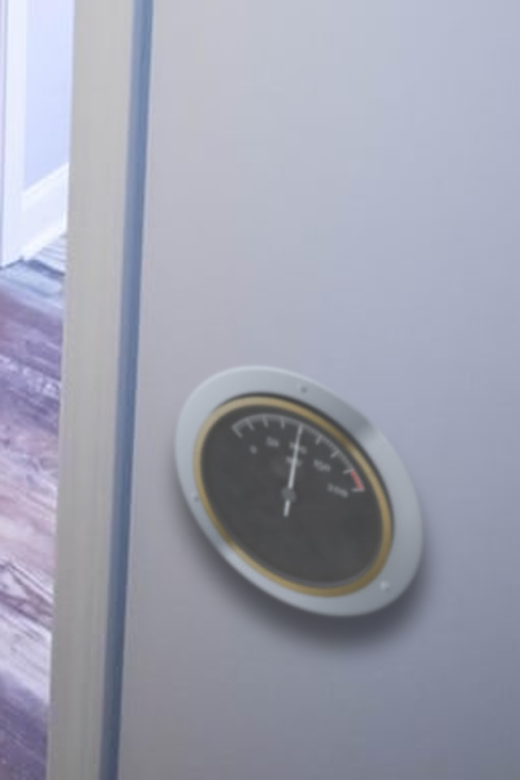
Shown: 100 mV
